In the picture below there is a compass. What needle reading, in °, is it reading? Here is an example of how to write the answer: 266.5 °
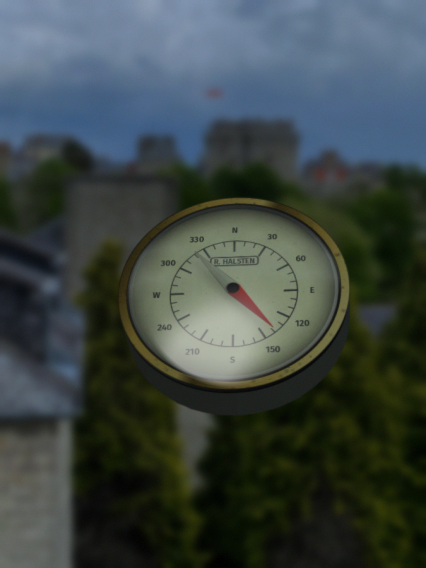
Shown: 140 °
